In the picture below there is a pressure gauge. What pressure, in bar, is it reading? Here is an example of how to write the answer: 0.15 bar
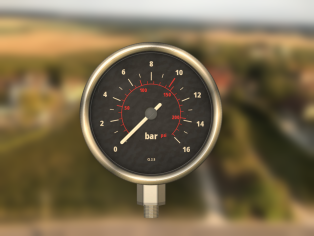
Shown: 0 bar
